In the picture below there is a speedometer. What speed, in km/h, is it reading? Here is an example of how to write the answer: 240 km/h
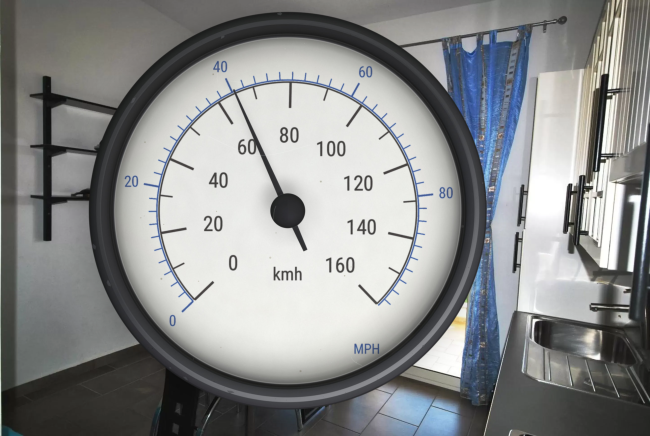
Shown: 65 km/h
